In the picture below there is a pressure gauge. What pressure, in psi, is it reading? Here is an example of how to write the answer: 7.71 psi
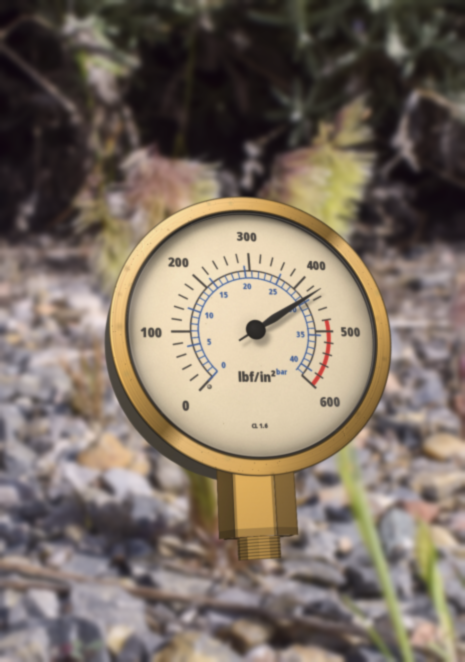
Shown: 430 psi
